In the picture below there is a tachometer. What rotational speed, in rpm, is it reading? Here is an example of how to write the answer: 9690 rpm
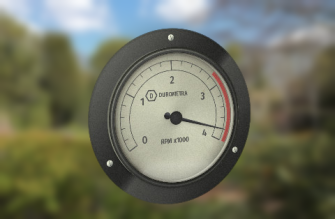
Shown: 3800 rpm
